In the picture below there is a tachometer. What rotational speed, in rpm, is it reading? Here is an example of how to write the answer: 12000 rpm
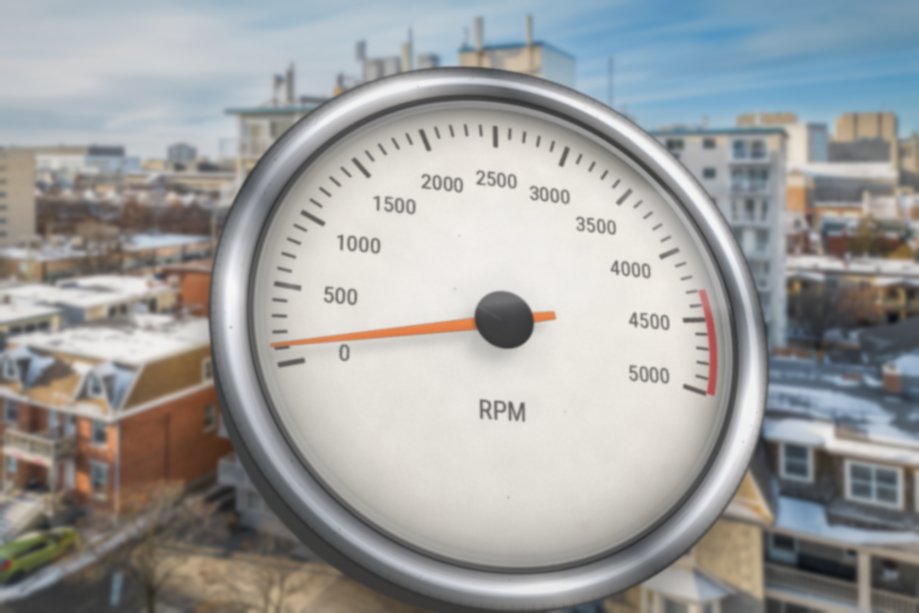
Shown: 100 rpm
